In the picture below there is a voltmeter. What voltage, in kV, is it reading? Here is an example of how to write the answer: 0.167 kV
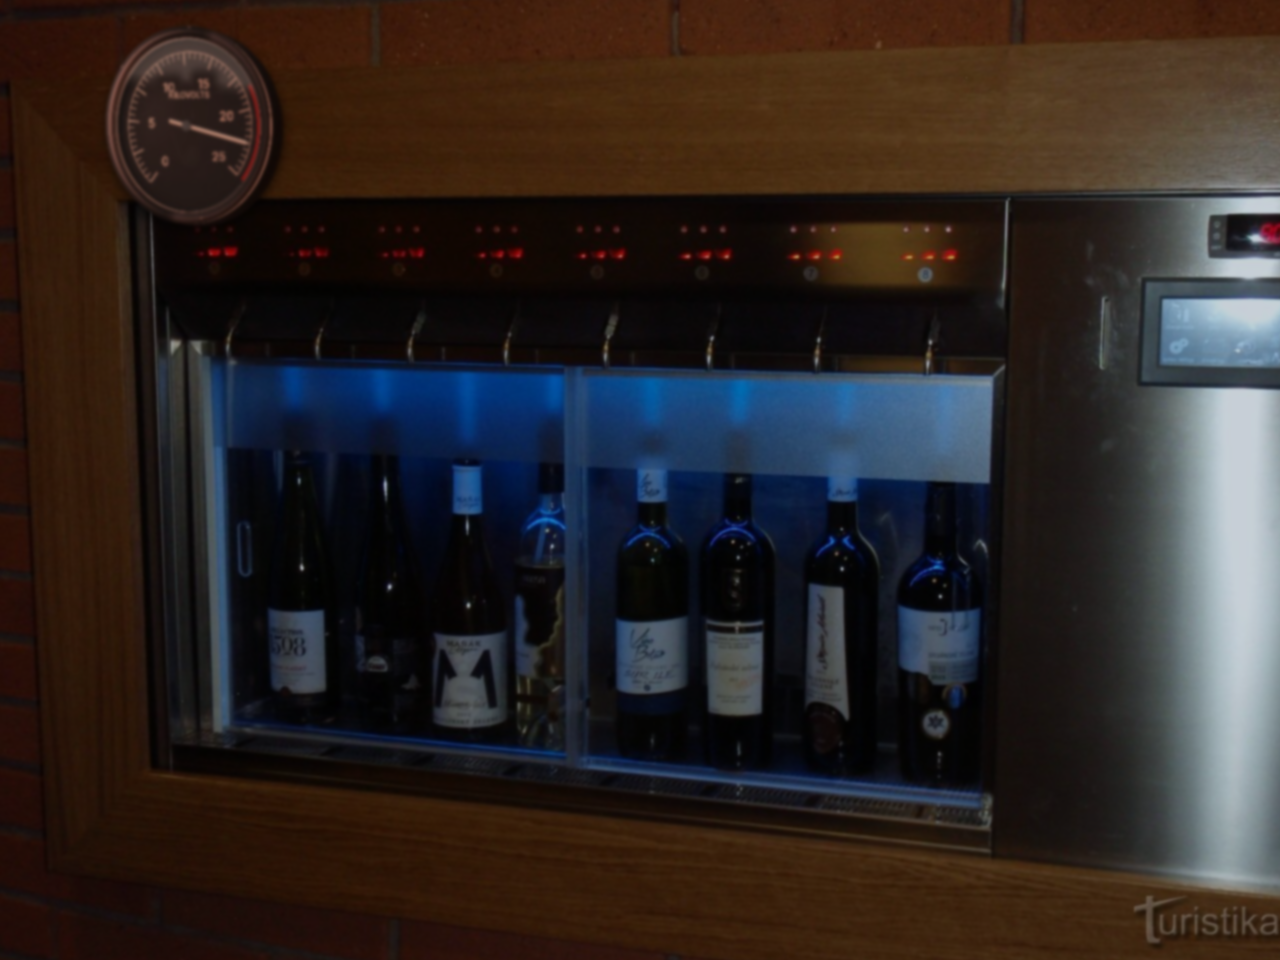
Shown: 22.5 kV
